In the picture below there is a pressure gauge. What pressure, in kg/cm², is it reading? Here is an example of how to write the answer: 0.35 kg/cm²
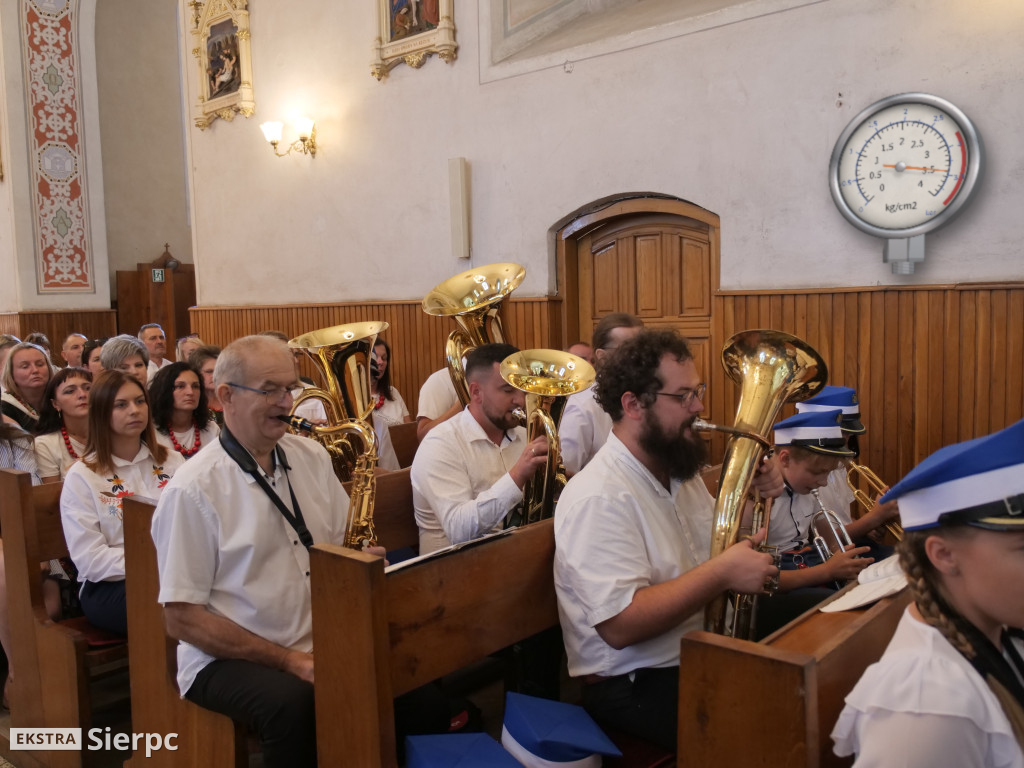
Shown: 3.5 kg/cm²
